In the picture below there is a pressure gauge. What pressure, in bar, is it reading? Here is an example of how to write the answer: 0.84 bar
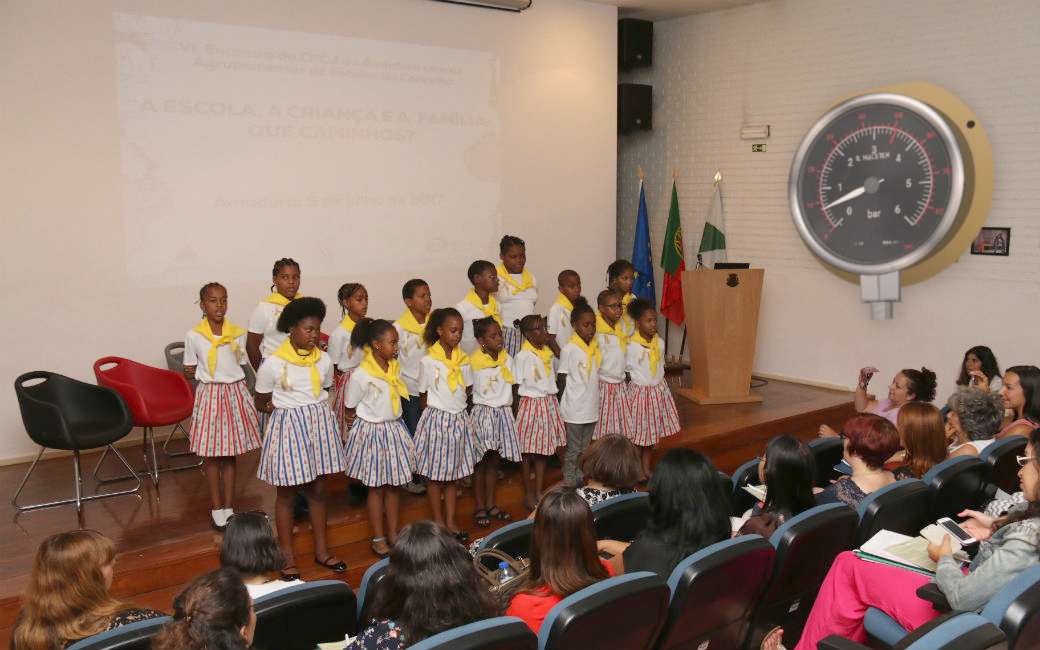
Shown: 0.5 bar
